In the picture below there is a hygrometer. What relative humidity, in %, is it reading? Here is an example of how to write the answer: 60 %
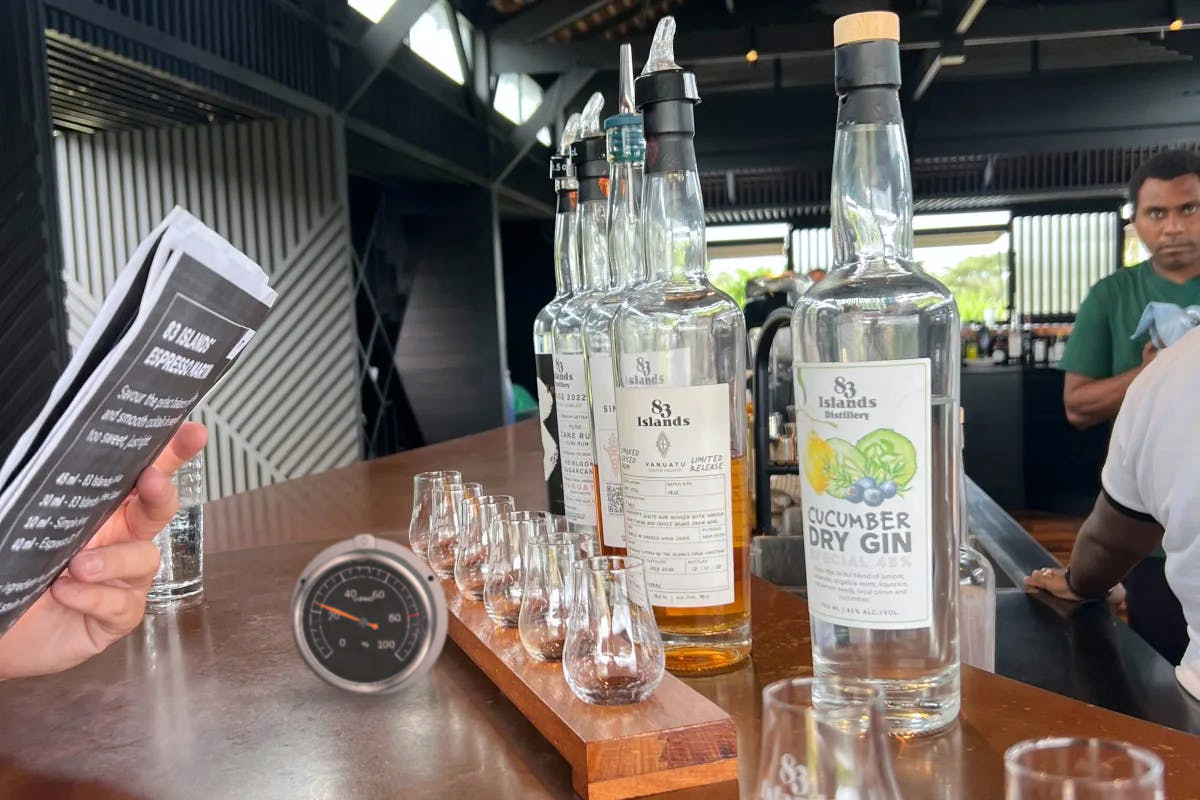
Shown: 24 %
